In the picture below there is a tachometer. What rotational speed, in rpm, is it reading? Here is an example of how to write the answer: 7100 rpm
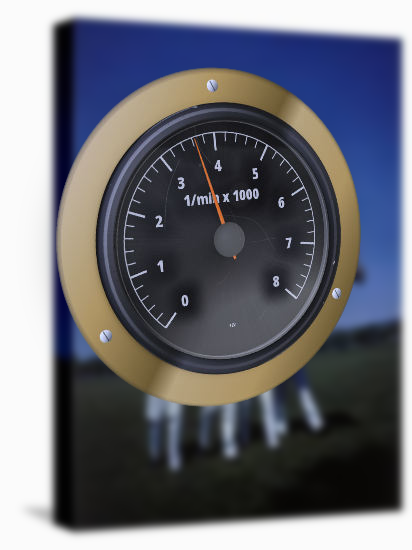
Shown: 3600 rpm
